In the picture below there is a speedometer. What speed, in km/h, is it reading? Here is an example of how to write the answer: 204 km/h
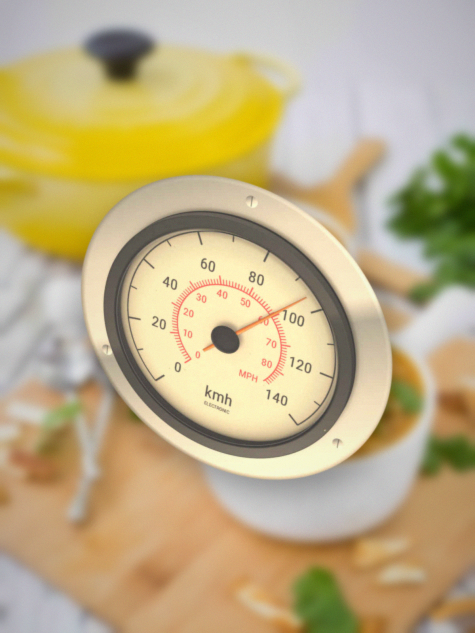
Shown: 95 km/h
